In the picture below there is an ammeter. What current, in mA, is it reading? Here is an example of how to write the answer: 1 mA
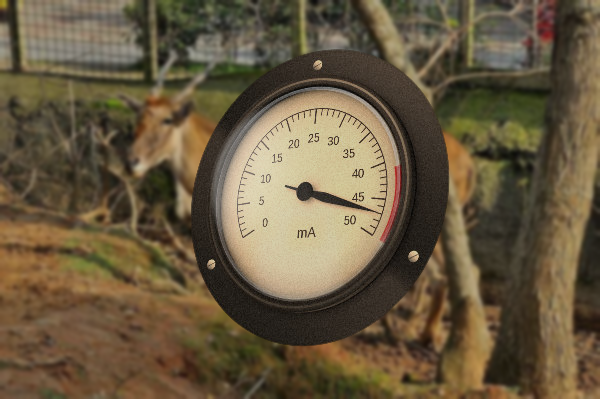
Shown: 47 mA
